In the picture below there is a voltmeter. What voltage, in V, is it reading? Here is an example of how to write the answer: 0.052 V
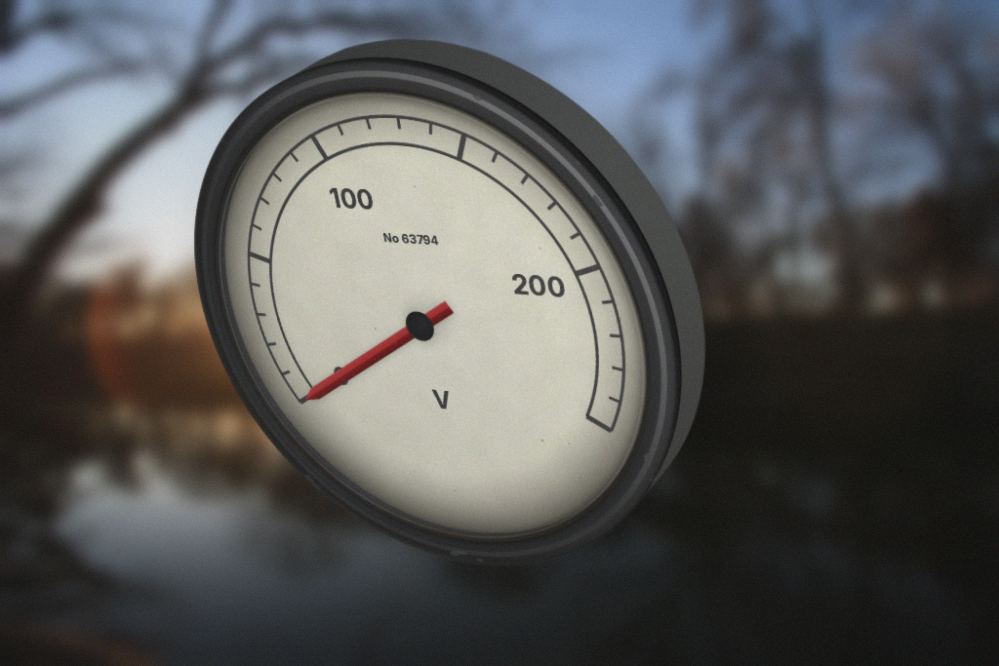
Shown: 0 V
